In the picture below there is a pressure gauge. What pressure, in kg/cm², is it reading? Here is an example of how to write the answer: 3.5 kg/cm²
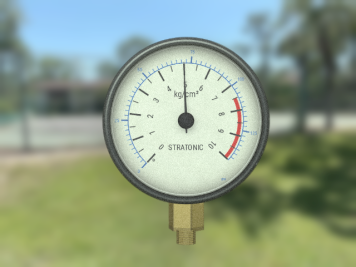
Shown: 5 kg/cm²
